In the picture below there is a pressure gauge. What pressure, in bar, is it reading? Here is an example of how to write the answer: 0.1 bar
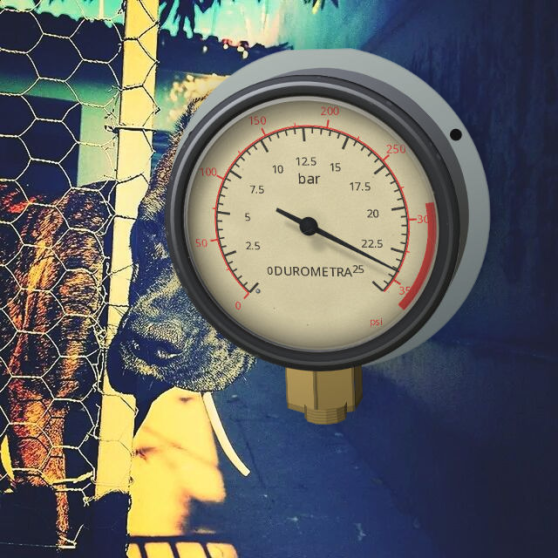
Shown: 23.5 bar
